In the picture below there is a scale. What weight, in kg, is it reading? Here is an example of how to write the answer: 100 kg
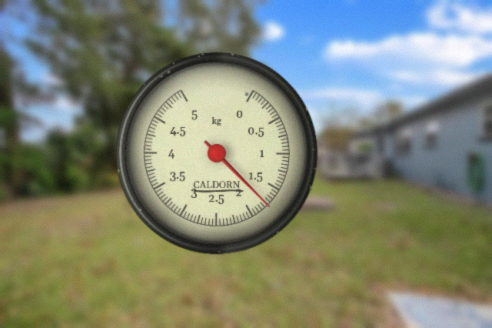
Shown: 1.75 kg
